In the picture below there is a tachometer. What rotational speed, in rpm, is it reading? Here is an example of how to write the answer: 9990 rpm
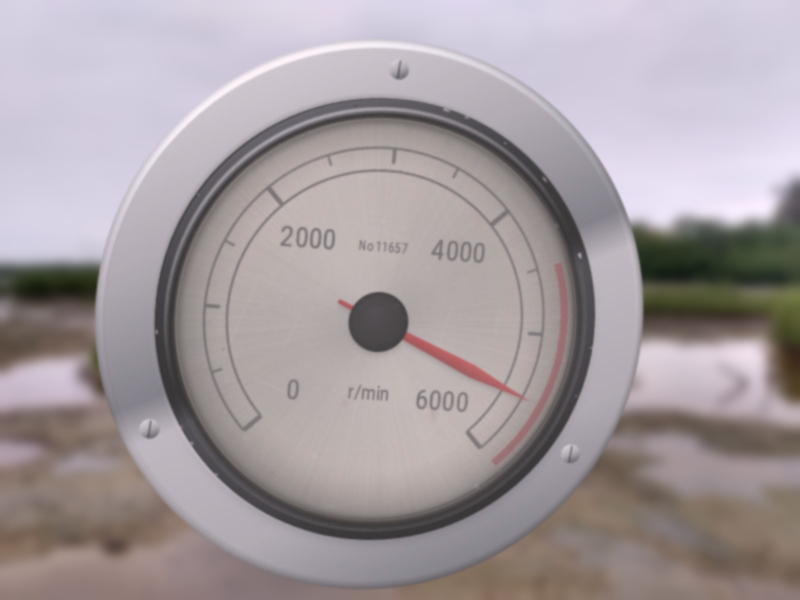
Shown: 5500 rpm
